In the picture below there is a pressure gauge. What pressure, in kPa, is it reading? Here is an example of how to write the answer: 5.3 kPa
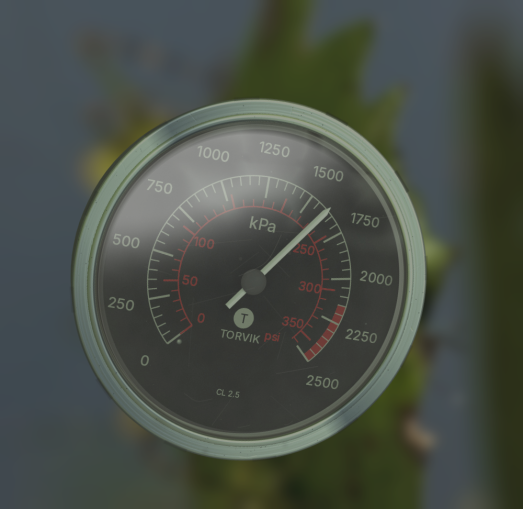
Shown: 1600 kPa
